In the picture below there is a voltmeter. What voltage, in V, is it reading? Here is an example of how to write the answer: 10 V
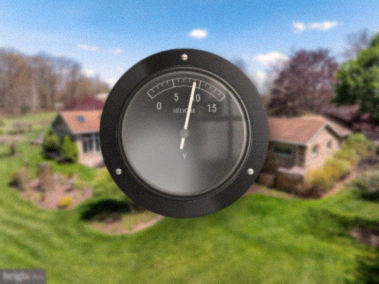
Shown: 9 V
